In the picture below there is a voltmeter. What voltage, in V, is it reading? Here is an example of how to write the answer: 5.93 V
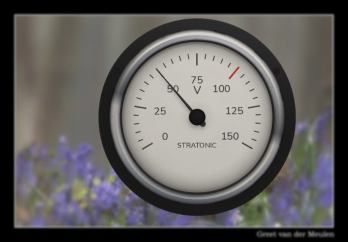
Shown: 50 V
